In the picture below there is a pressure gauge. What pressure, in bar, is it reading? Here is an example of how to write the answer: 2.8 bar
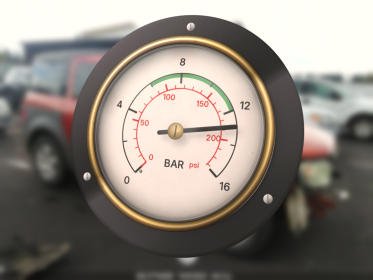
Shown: 13 bar
